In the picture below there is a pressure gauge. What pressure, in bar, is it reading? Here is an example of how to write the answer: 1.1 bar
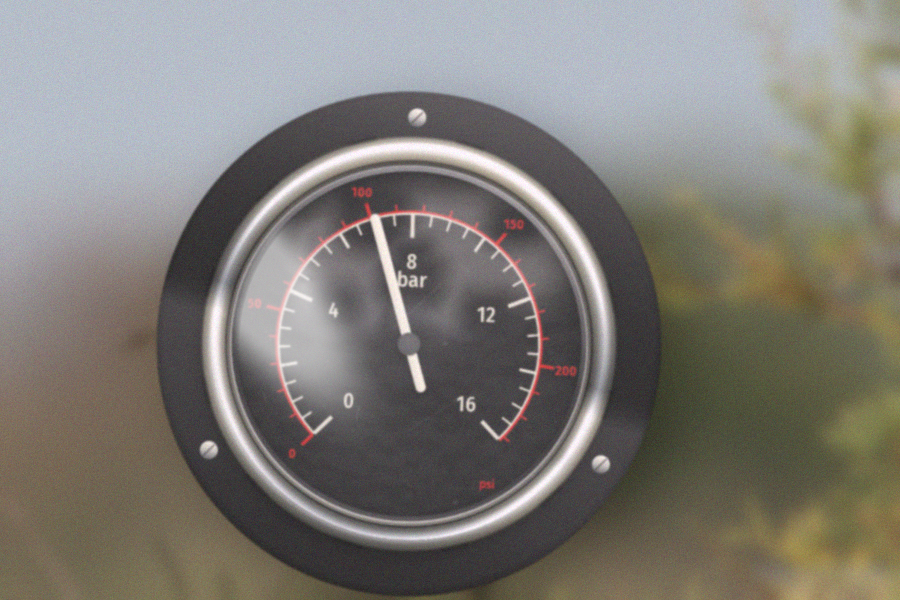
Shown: 7 bar
